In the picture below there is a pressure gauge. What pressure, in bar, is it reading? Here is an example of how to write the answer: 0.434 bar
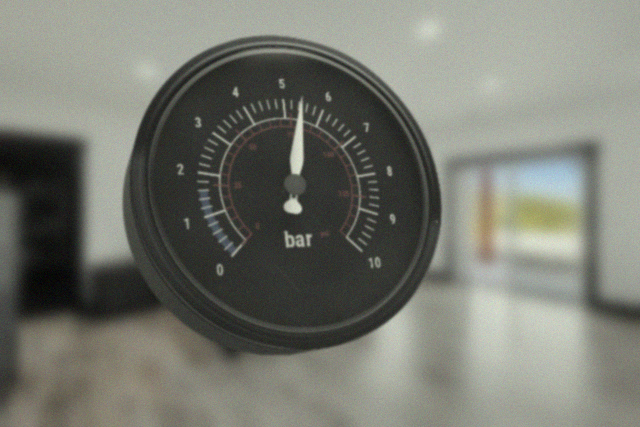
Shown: 5.4 bar
